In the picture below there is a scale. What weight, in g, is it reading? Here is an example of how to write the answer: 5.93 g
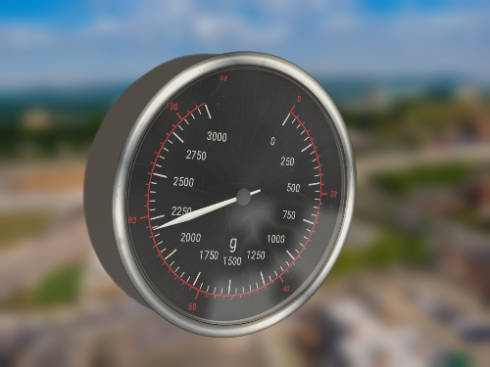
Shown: 2200 g
